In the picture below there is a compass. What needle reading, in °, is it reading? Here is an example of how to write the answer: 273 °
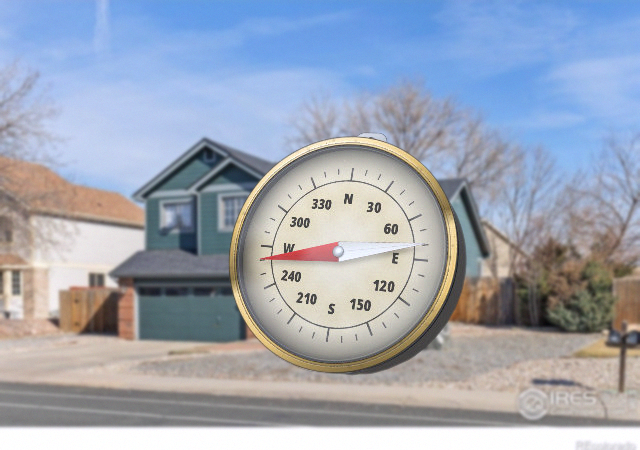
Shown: 260 °
